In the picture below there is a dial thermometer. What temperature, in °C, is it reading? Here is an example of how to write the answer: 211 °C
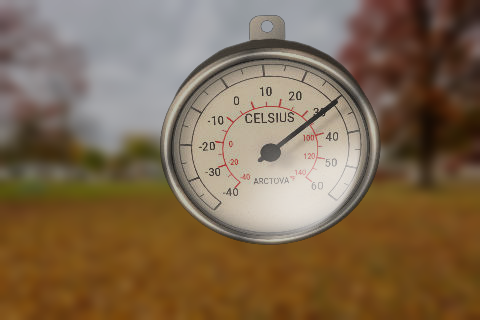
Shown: 30 °C
